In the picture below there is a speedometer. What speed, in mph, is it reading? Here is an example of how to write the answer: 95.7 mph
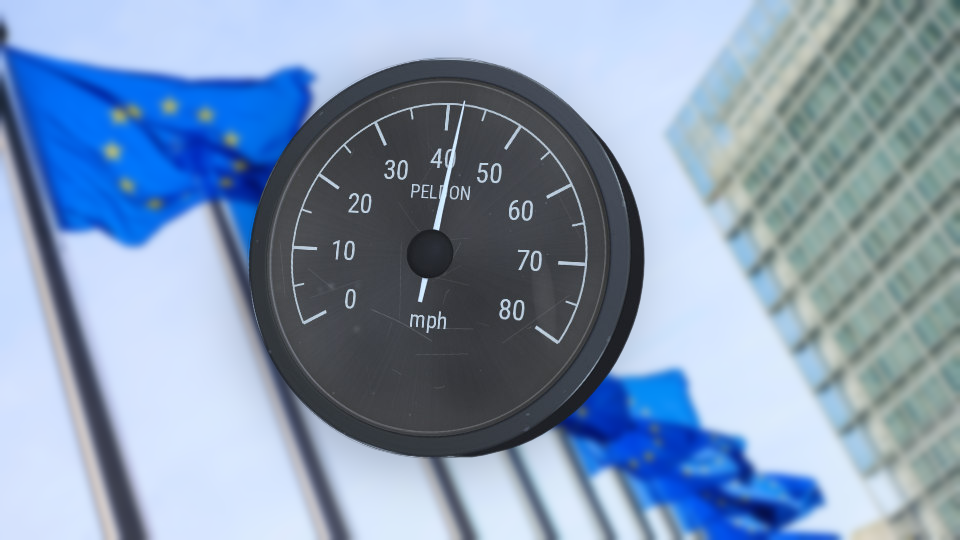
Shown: 42.5 mph
